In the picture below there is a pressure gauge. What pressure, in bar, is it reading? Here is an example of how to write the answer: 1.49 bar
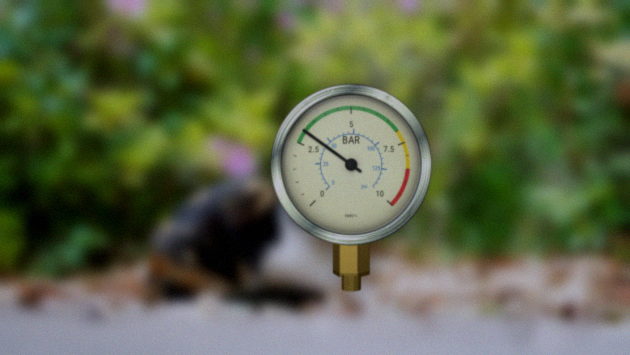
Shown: 3 bar
